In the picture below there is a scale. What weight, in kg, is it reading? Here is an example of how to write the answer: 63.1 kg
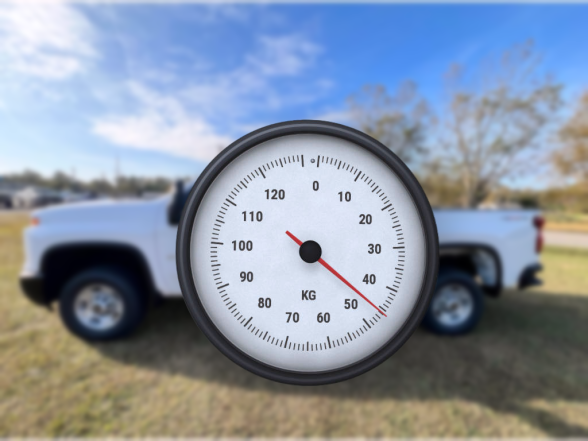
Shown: 46 kg
